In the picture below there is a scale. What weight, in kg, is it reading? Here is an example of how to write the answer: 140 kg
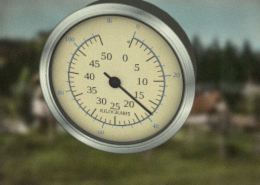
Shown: 17 kg
